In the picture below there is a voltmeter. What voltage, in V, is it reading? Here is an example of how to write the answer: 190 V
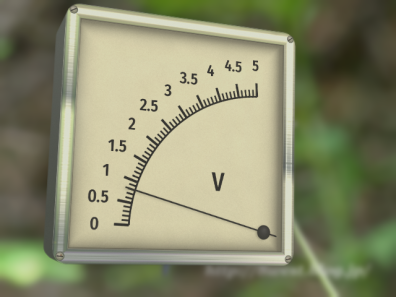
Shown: 0.8 V
